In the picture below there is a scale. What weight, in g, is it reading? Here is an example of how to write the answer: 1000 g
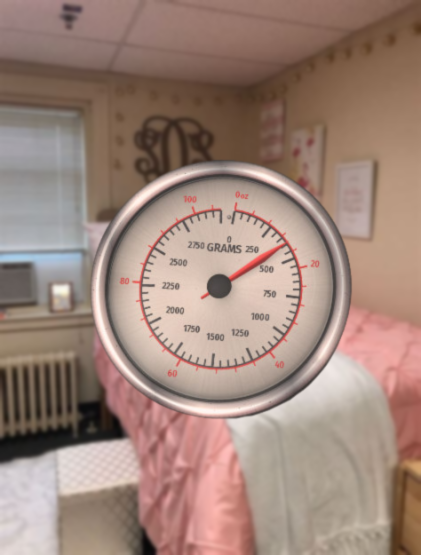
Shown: 400 g
